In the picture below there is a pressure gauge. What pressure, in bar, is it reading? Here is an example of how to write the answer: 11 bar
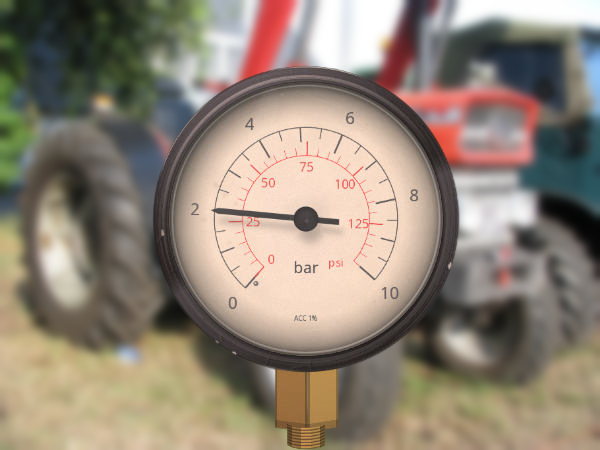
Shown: 2 bar
